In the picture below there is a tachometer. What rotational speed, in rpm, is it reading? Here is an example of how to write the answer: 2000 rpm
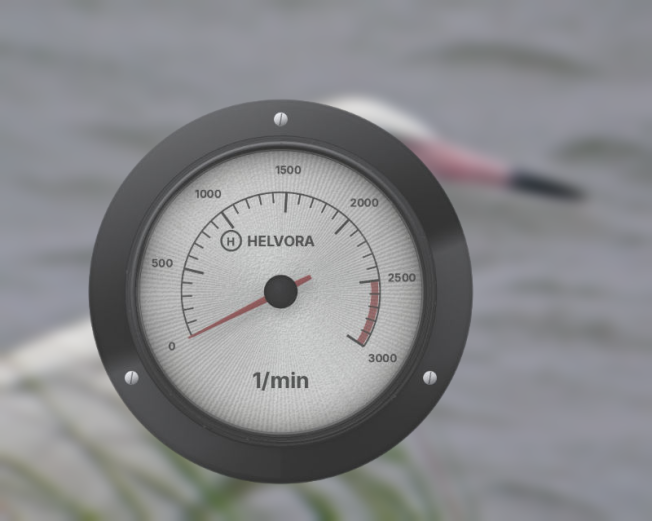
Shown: 0 rpm
